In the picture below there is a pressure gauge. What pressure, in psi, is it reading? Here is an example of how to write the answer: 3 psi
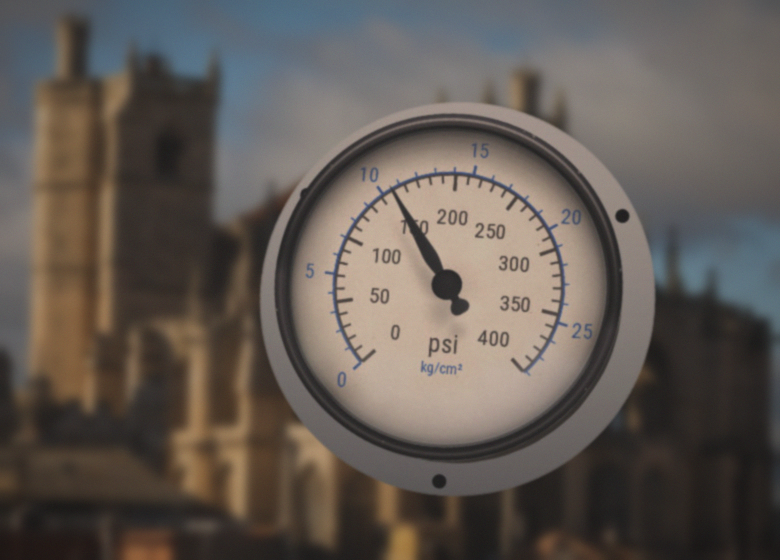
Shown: 150 psi
